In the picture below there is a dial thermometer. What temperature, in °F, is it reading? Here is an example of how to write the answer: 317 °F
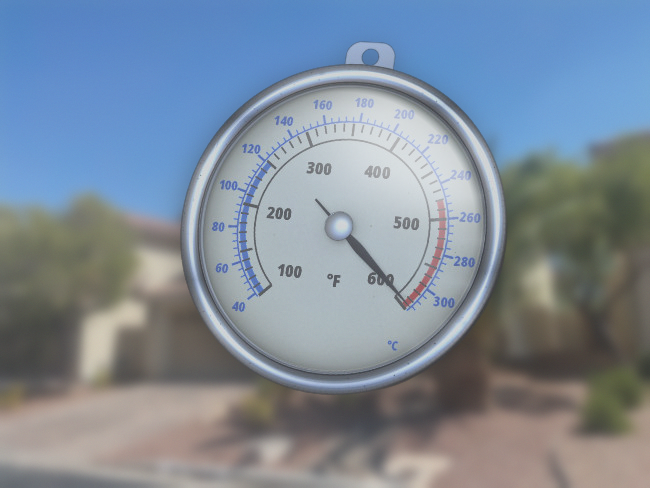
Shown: 595 °F
